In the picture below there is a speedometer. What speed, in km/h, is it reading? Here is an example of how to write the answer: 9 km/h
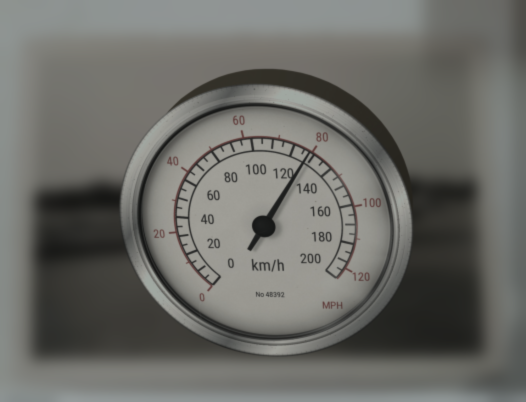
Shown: 127.5 km/h
